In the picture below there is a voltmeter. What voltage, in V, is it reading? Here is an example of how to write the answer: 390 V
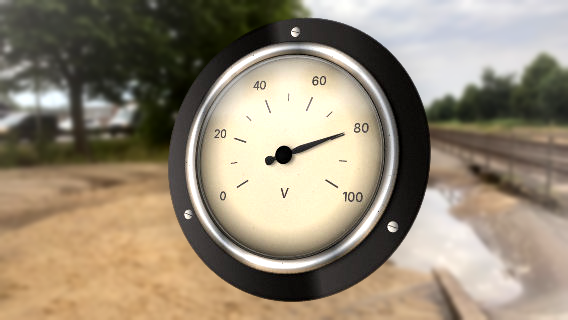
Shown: 80 V
